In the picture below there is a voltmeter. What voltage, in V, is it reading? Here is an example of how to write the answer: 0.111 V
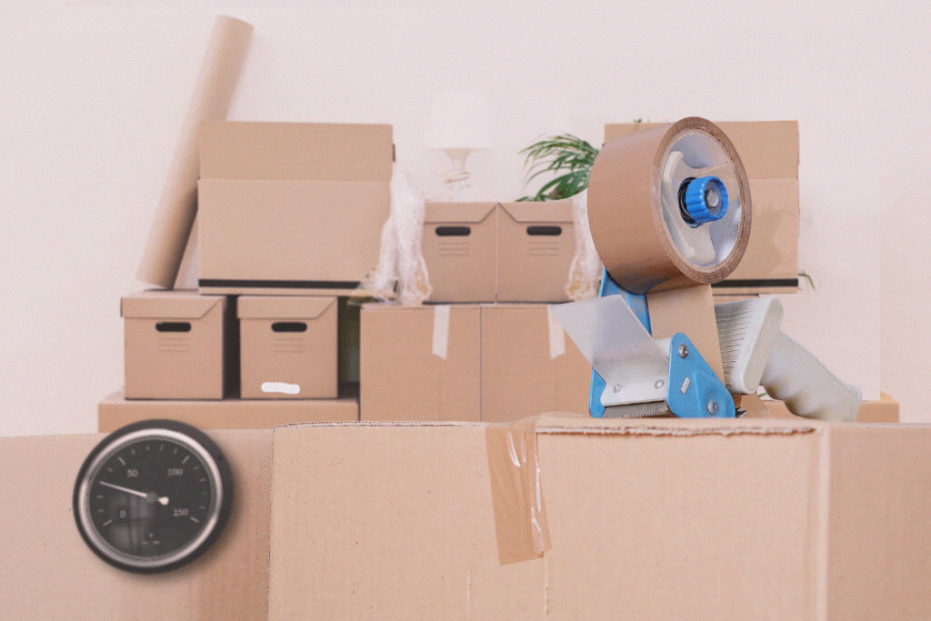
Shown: 30 V
